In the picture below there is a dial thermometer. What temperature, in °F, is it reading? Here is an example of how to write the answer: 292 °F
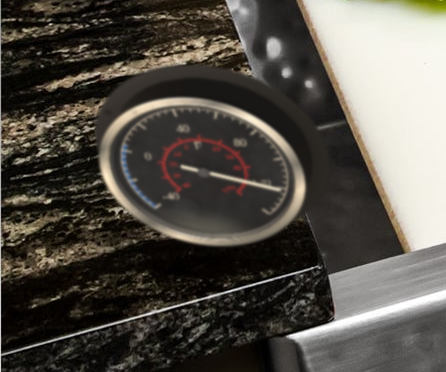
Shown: 120 °F
